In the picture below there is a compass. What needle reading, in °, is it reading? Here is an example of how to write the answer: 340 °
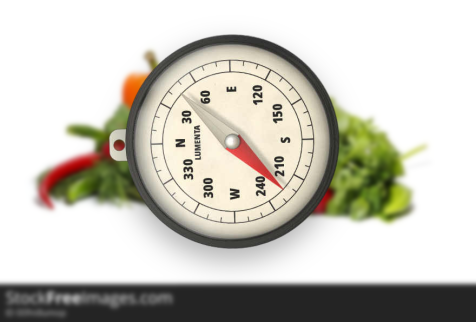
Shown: 225 °
